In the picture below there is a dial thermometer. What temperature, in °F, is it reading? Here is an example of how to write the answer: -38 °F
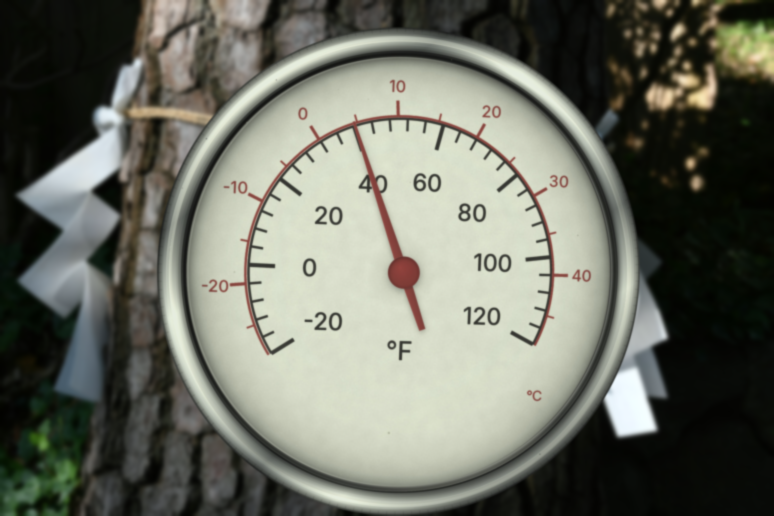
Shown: 40 °F
